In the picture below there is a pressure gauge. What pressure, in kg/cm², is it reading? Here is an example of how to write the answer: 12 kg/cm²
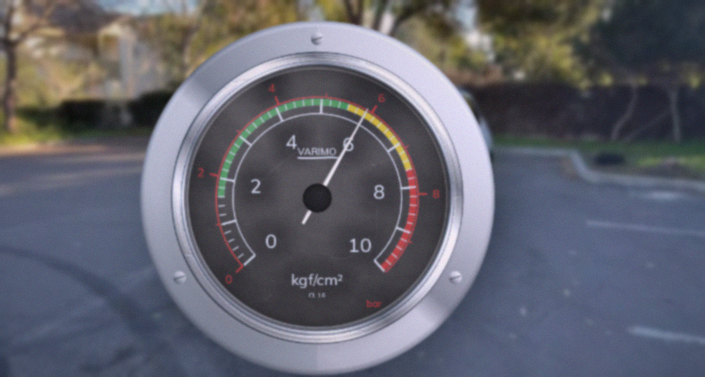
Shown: 6 kg/cm²
